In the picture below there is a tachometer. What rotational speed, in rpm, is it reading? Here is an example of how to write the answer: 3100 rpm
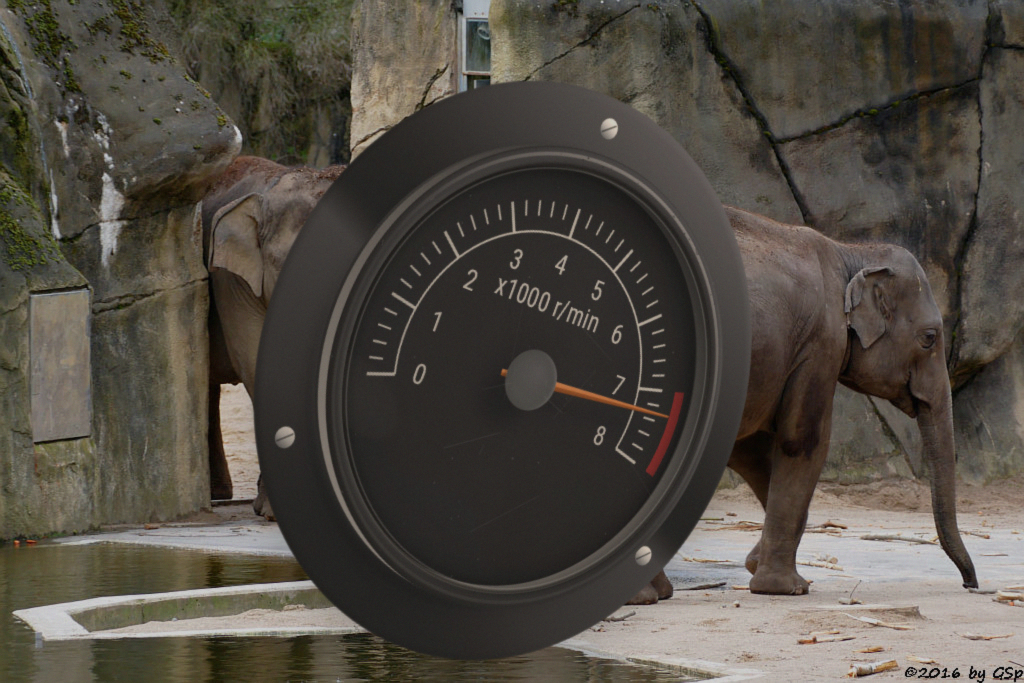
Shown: 7300 rpm
